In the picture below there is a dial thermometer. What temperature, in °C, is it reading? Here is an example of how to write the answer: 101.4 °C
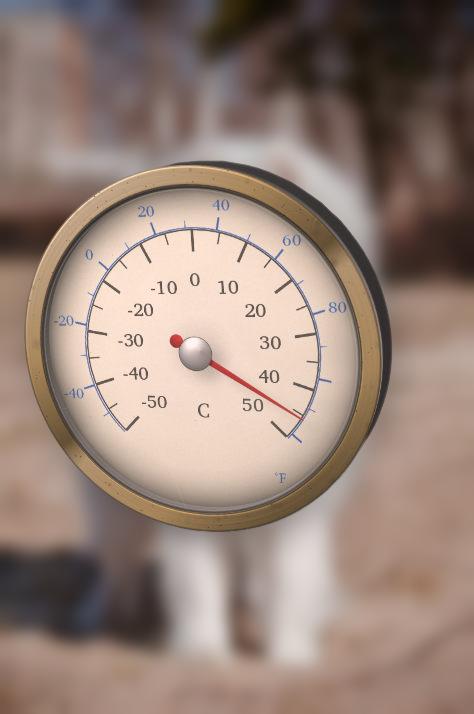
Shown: 45 °C
